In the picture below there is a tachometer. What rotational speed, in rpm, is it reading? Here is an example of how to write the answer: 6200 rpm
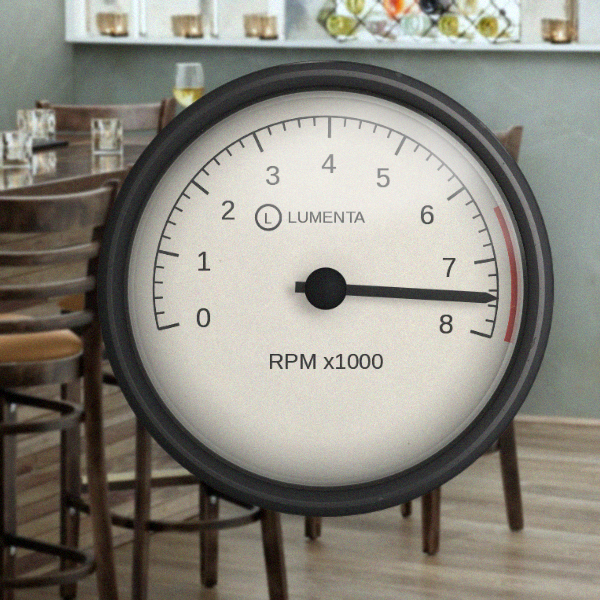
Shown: 7500 rpm
